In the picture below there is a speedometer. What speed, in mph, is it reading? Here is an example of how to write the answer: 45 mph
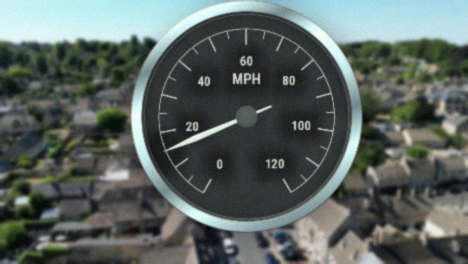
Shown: 15 mph
